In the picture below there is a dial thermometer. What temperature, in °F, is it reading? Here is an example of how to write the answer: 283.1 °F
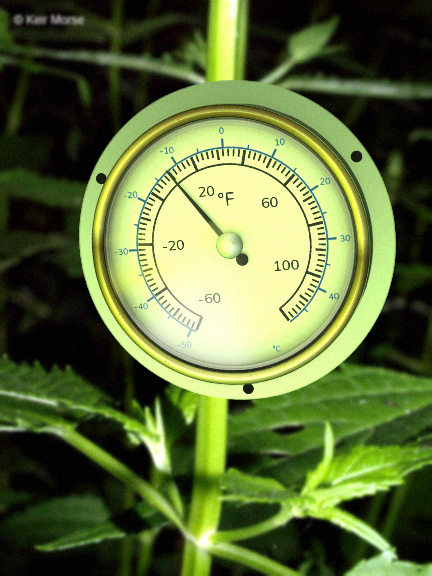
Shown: 10 °F
